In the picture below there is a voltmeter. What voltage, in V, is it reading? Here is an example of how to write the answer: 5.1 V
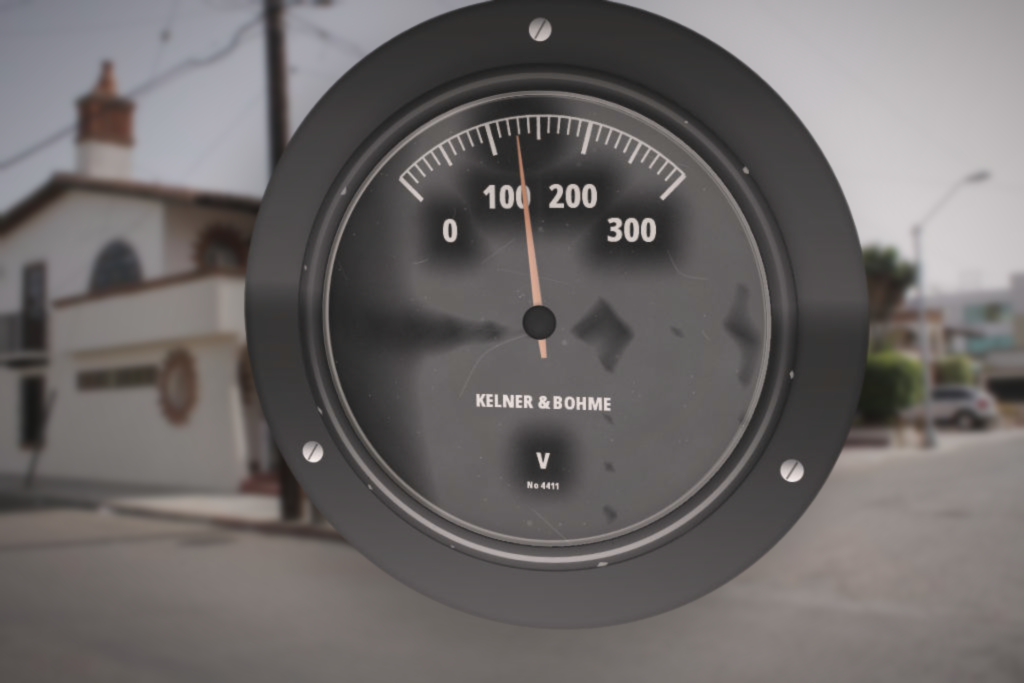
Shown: 130 V
